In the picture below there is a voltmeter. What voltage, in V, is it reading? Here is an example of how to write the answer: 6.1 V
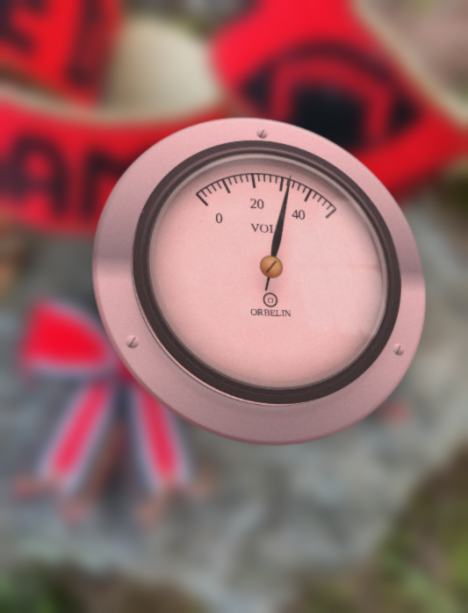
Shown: 32 V
